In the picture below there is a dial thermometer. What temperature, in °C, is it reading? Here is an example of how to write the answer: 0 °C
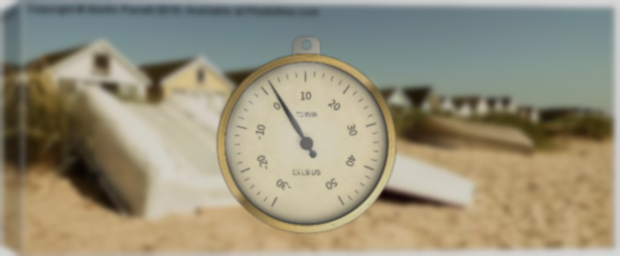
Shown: 2 °C
